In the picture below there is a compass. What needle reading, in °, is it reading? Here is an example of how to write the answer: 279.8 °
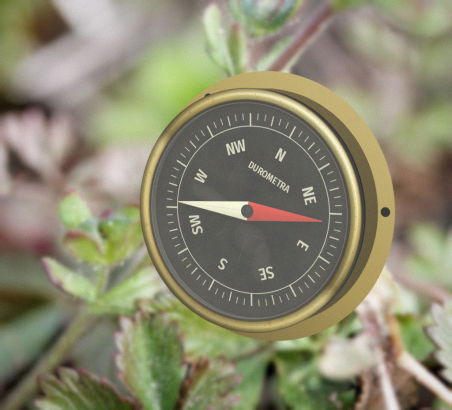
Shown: 65 °
